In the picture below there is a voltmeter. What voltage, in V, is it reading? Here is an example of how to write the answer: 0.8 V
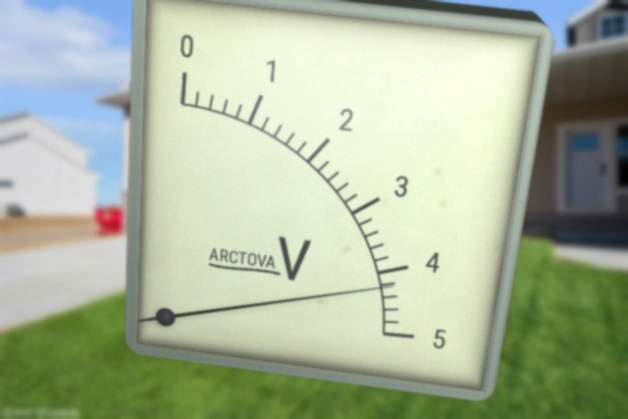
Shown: 4.2 V
